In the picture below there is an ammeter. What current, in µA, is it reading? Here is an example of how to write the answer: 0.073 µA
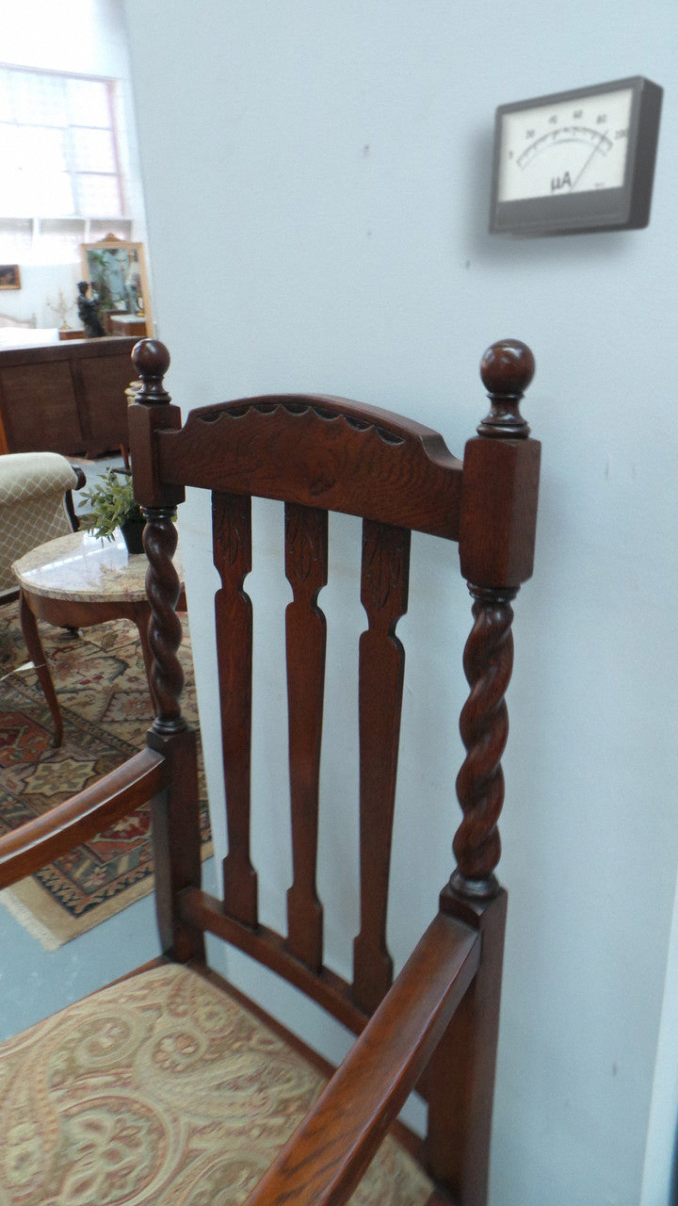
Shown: 90 µA
